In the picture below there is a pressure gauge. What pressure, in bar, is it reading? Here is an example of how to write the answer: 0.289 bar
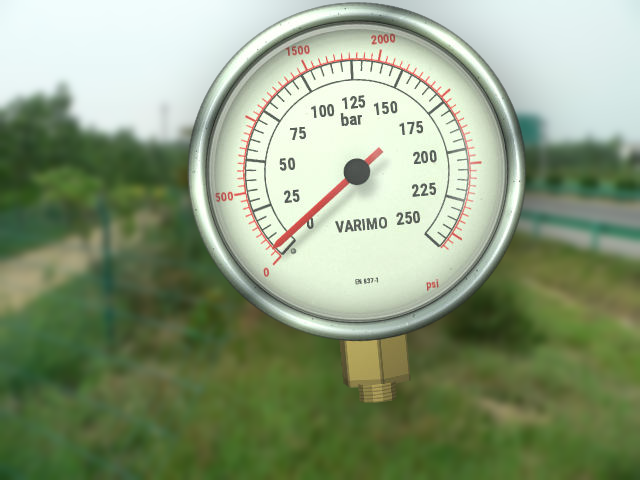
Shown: 5 bar
